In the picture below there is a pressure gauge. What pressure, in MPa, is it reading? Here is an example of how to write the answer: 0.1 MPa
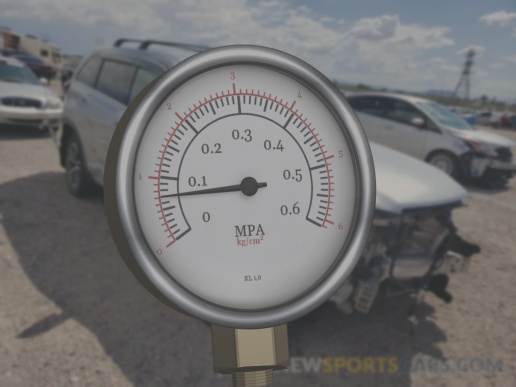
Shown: 0.07 MPa
